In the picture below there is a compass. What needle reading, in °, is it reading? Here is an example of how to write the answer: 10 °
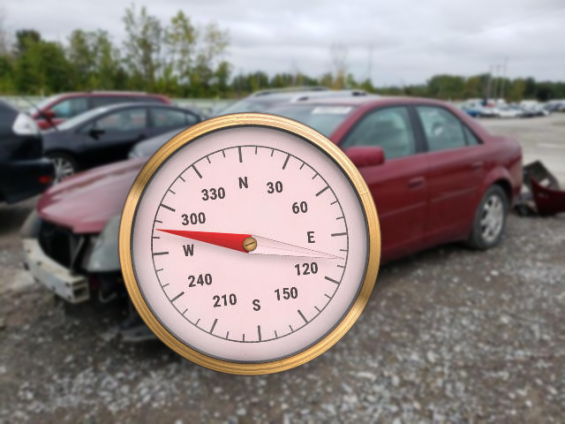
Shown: 285 °
